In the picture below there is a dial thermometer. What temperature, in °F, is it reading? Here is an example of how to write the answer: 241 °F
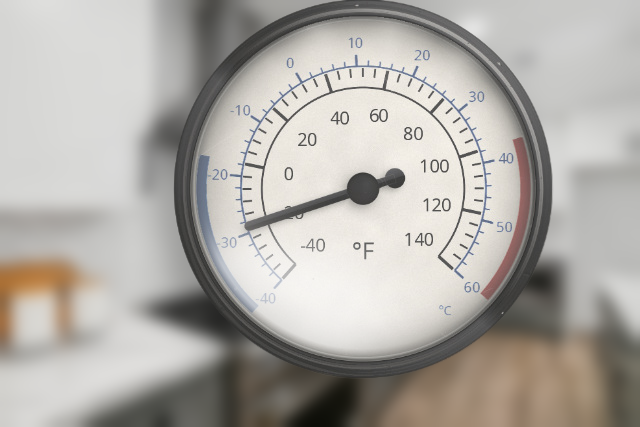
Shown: -20 °F
